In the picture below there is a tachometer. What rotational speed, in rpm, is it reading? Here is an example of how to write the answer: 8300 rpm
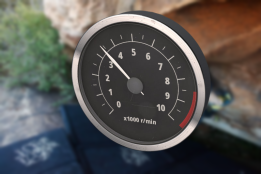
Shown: 3500 rpm
